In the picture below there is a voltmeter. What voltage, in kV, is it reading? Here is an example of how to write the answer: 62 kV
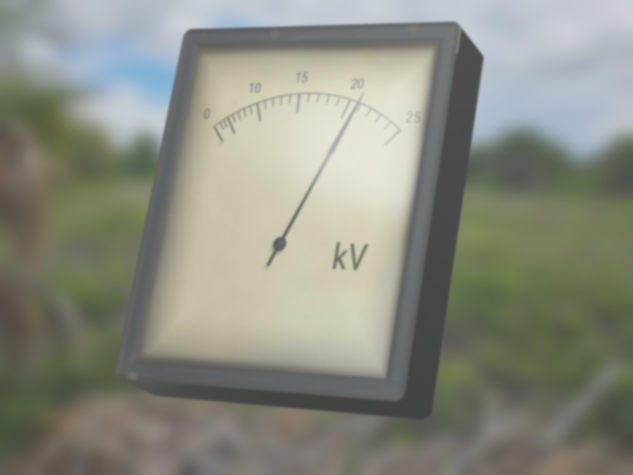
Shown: 21 kV
